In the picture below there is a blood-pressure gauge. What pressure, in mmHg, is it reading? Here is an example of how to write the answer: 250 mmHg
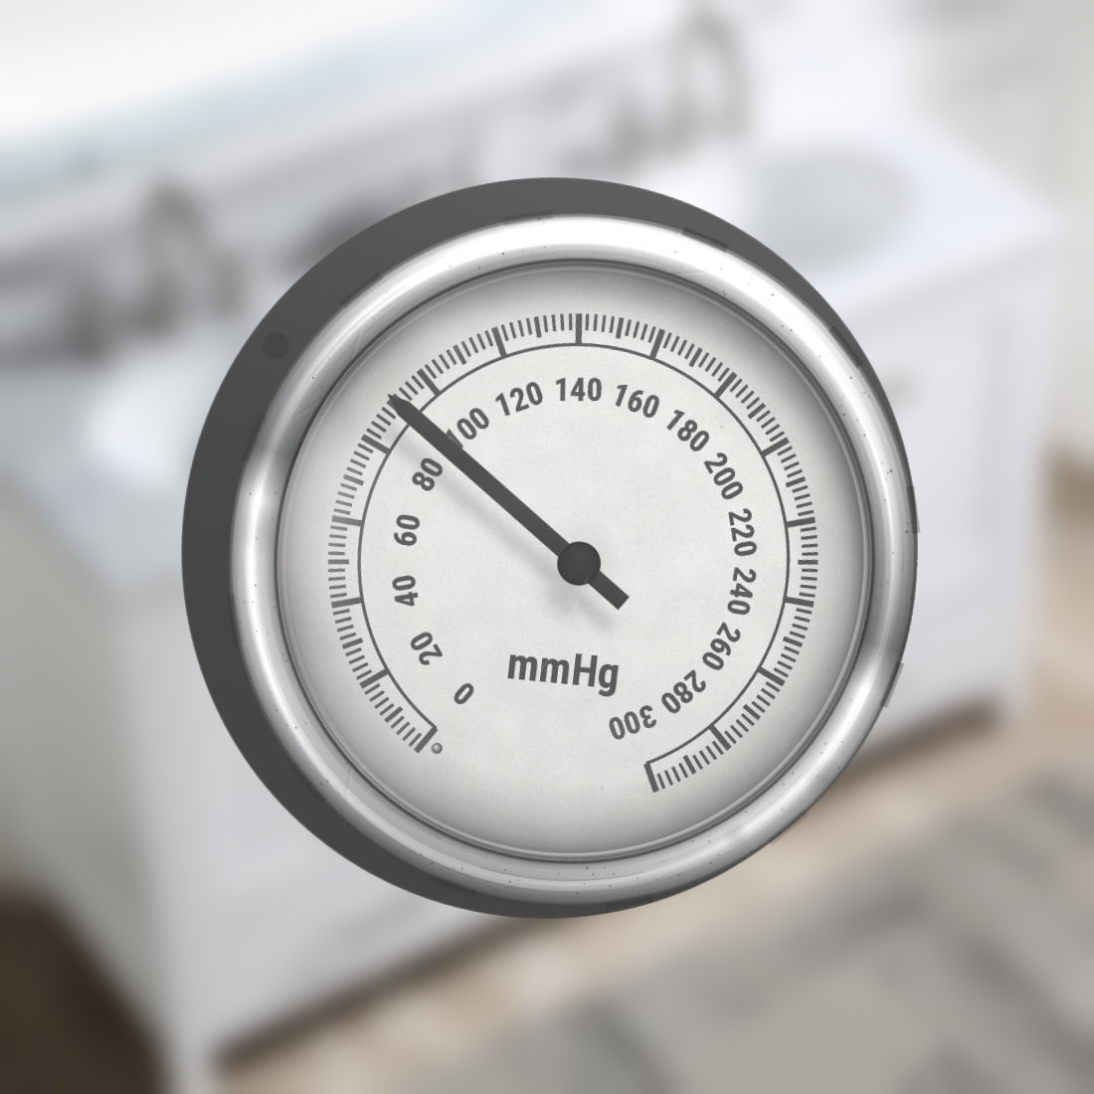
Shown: 91 mmHg
